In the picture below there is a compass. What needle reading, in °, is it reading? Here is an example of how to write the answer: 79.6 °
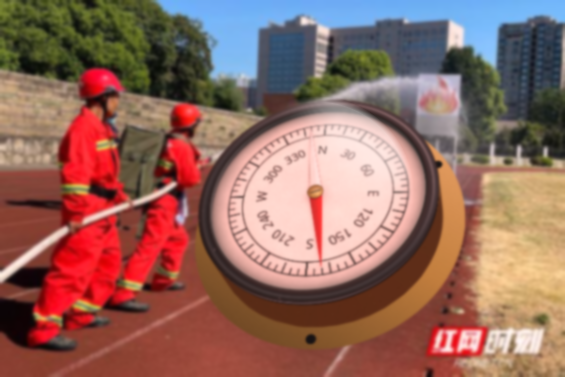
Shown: 170 °
